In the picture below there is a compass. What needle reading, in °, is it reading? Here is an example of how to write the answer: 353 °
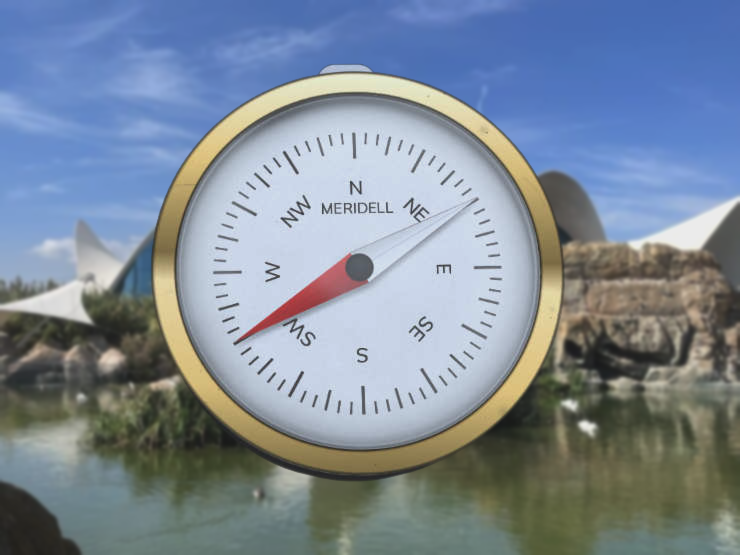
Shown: 240 °
